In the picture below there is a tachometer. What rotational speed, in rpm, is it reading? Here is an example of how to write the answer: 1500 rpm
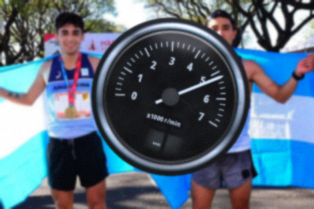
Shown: 5200 rpm
